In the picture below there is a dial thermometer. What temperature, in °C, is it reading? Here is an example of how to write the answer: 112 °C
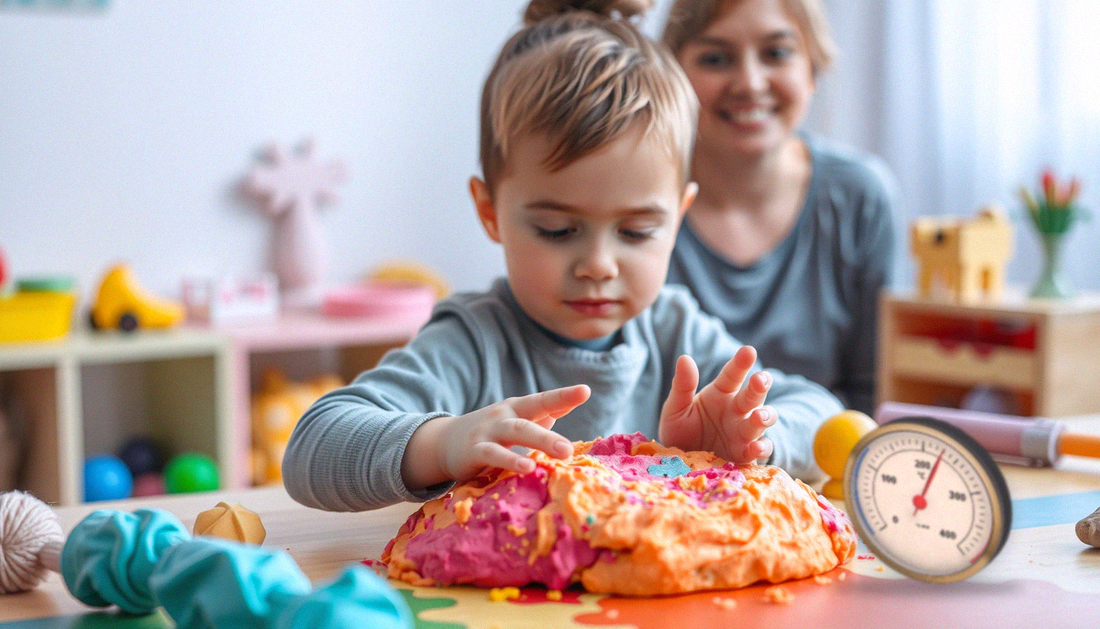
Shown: 230 °C
